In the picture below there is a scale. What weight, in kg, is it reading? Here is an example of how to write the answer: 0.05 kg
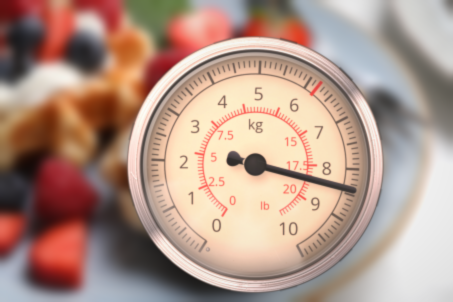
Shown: 8.4 kg
